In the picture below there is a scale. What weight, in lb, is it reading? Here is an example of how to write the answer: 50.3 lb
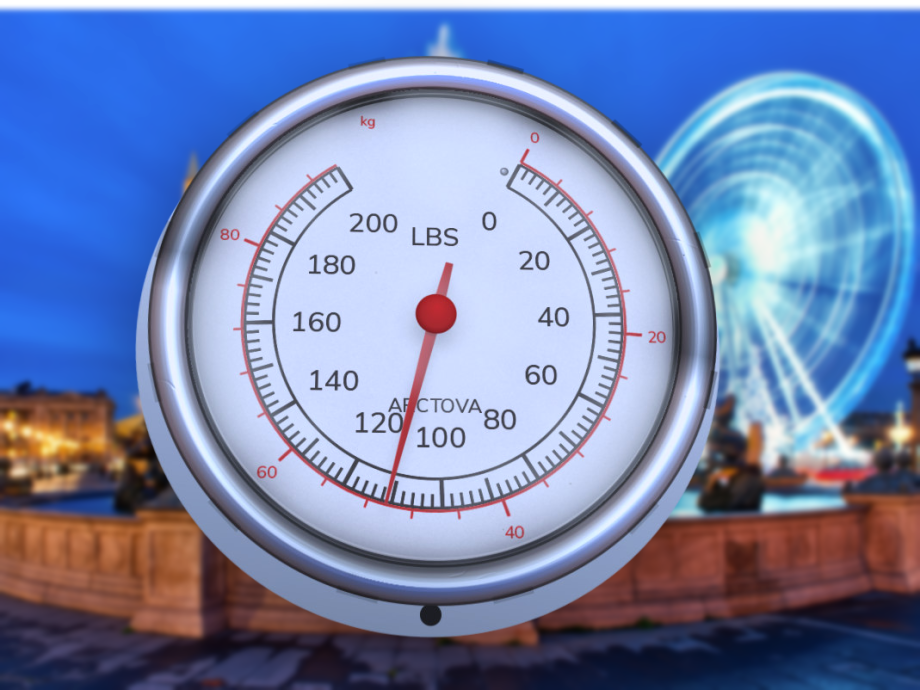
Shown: 111 lb
